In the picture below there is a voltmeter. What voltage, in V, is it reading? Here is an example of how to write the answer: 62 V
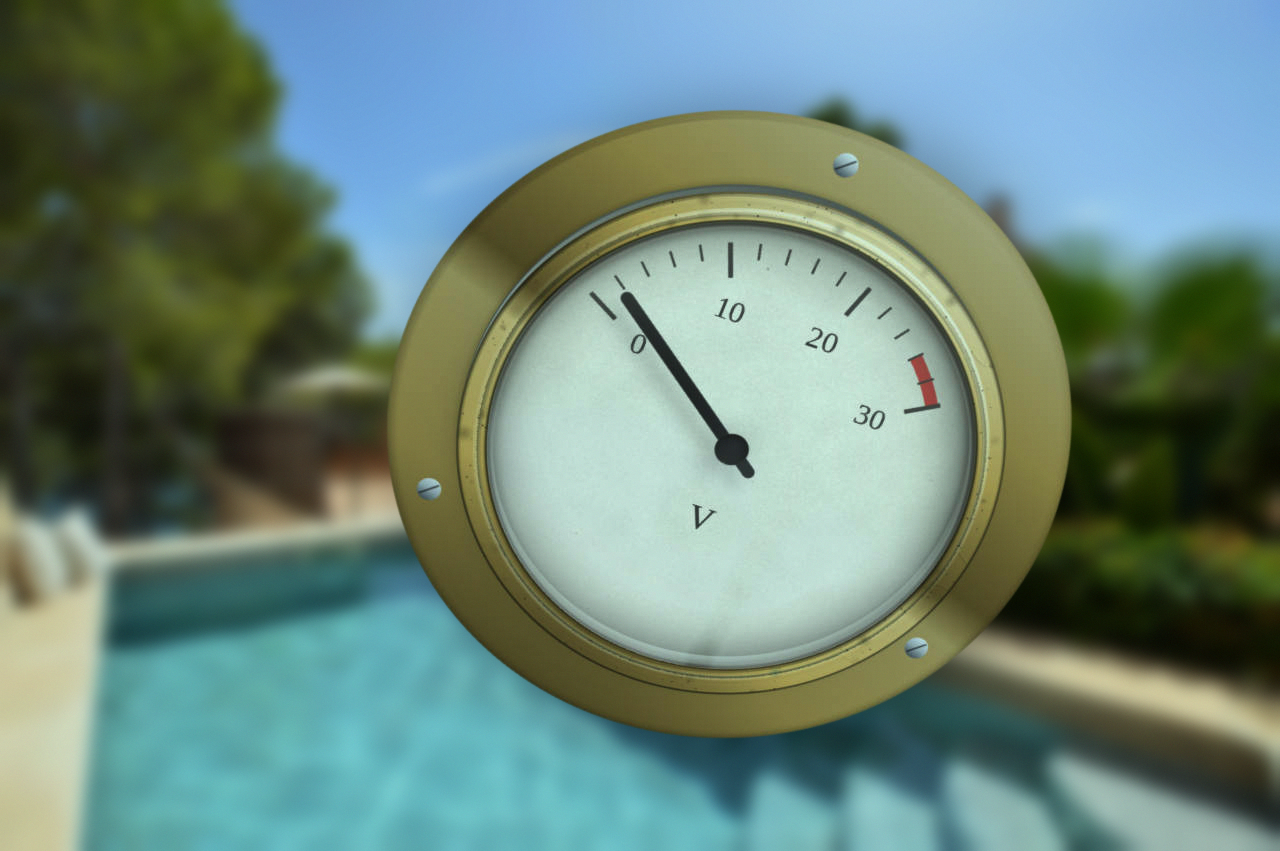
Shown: 2 V
